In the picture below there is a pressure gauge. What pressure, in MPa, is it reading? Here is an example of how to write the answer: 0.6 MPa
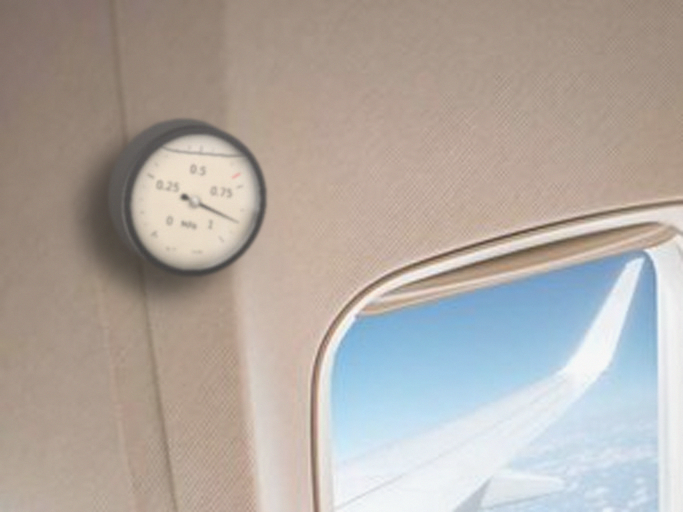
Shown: 0.9 MPa
